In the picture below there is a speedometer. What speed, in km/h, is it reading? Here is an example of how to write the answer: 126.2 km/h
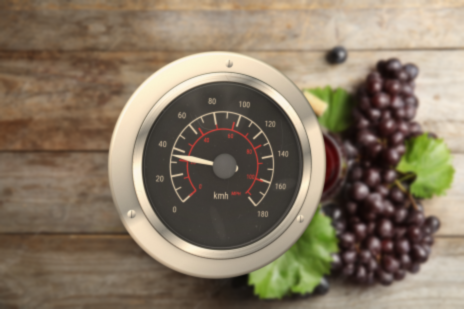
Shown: 35 km/h
